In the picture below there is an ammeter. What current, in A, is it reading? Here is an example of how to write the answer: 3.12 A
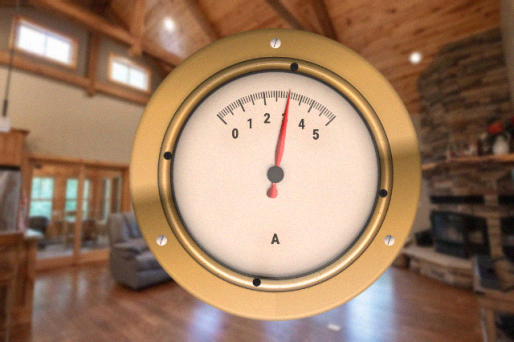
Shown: 3 A
